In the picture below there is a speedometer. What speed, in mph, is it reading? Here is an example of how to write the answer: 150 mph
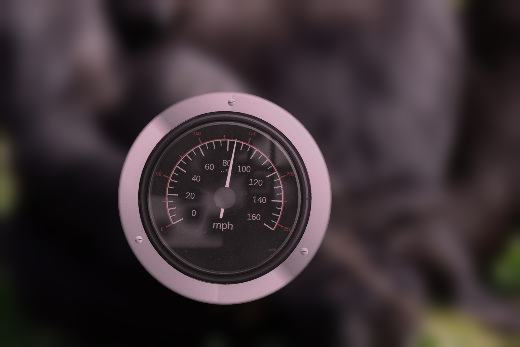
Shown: 85 mph
